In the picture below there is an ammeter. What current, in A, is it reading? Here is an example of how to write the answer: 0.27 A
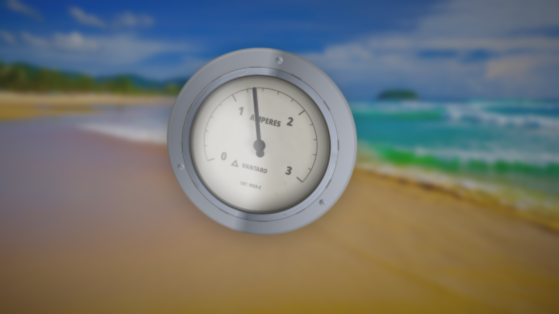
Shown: 1.3 A
